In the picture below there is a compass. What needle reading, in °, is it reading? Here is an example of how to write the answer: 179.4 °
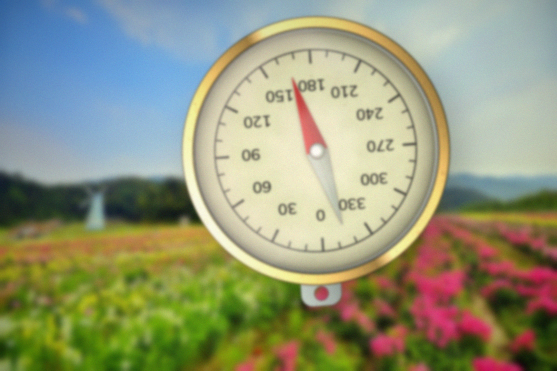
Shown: 165 °
